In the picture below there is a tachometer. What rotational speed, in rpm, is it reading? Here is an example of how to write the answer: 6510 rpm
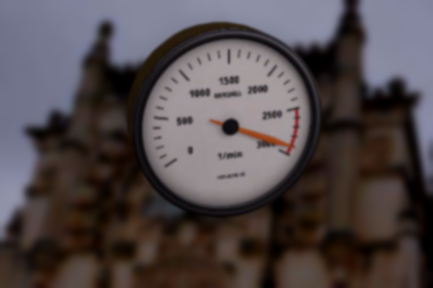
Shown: 2900 rpm
